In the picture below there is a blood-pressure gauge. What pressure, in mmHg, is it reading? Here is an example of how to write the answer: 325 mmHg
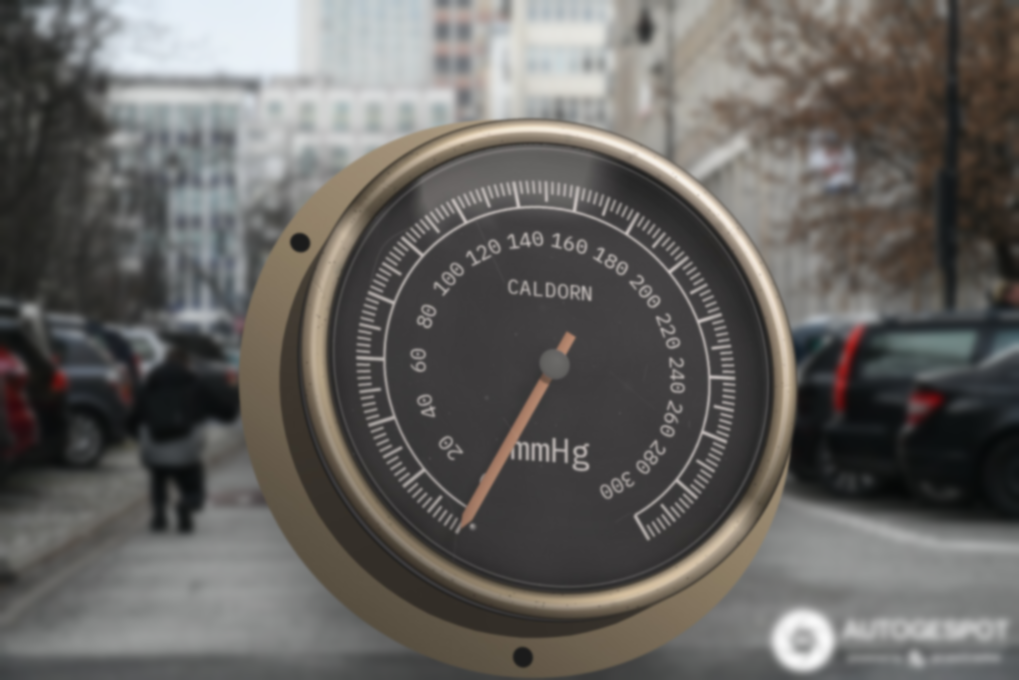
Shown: 0 mmHg
